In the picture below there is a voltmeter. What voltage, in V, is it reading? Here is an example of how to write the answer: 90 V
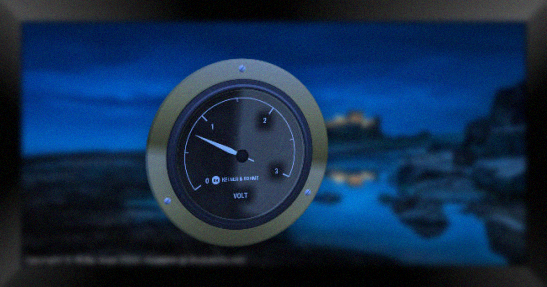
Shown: 0.75 V
